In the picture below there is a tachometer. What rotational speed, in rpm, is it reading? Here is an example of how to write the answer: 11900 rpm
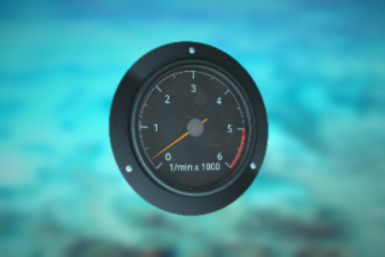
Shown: 250 rpm
